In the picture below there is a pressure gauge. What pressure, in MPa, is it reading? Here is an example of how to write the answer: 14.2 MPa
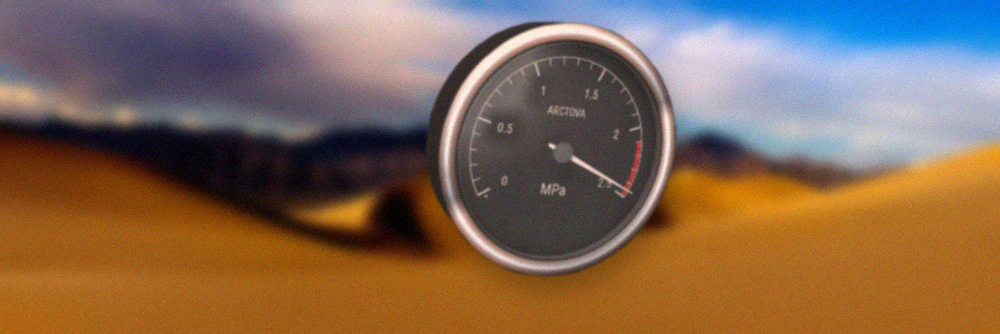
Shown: 2.45 MPa
